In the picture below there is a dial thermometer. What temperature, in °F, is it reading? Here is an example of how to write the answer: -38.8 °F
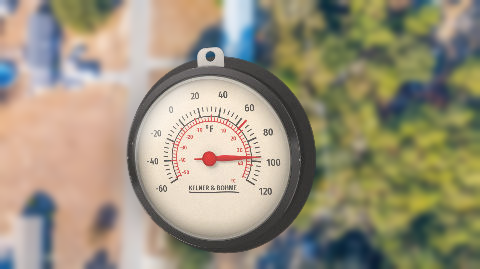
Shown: 96 °F
